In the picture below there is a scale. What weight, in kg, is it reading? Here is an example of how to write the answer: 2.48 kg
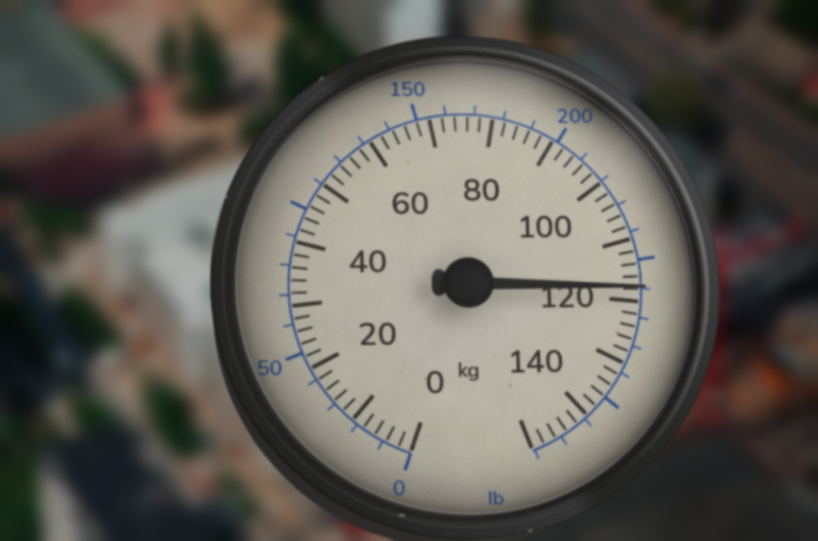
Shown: 118 kg
